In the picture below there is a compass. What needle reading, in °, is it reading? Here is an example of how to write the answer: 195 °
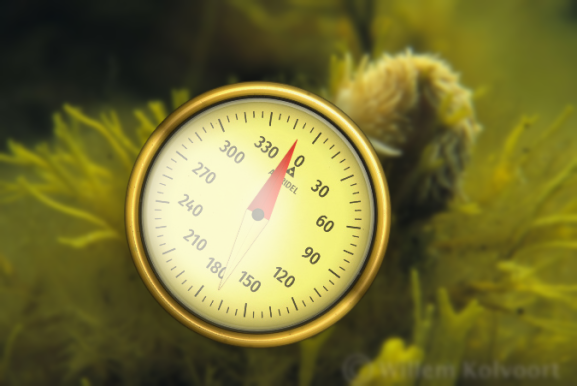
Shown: 350 °
